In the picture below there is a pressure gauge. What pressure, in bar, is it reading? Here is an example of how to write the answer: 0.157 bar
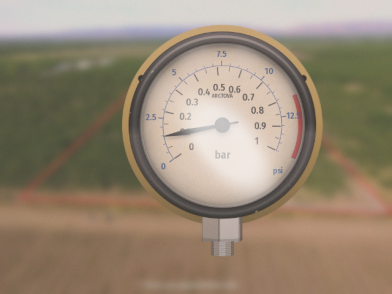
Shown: 0.1 bar
